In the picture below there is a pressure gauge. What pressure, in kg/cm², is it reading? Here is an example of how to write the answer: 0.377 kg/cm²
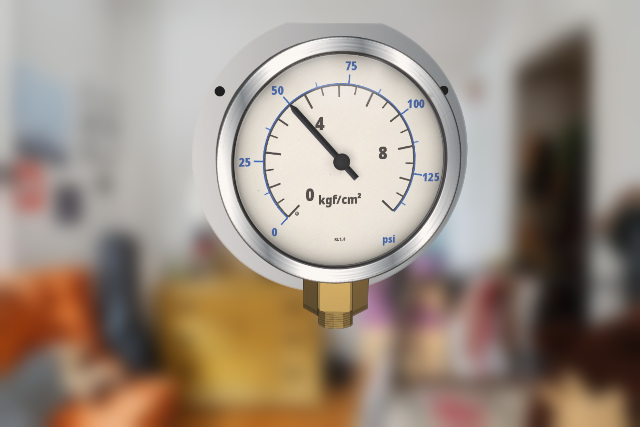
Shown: 3.5 kg/cm²
